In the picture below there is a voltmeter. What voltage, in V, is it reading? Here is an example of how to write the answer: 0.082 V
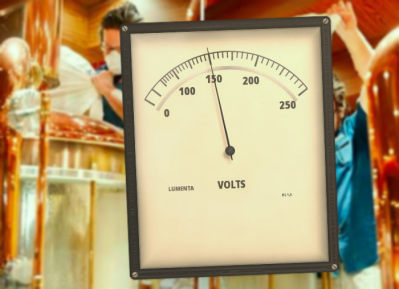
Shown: 150 V
